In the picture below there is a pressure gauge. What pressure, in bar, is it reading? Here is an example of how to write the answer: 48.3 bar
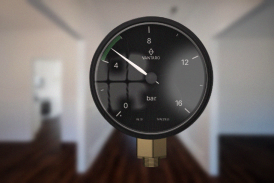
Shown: 5 bar
